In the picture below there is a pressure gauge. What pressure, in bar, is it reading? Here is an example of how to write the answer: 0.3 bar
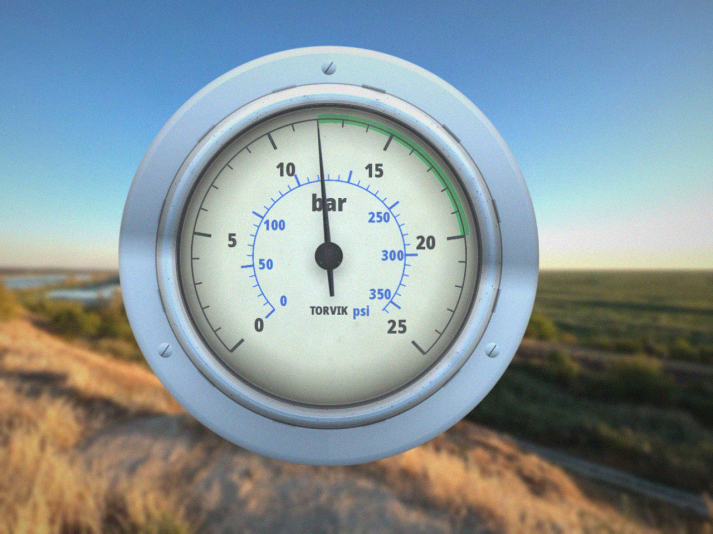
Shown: 12 bar
